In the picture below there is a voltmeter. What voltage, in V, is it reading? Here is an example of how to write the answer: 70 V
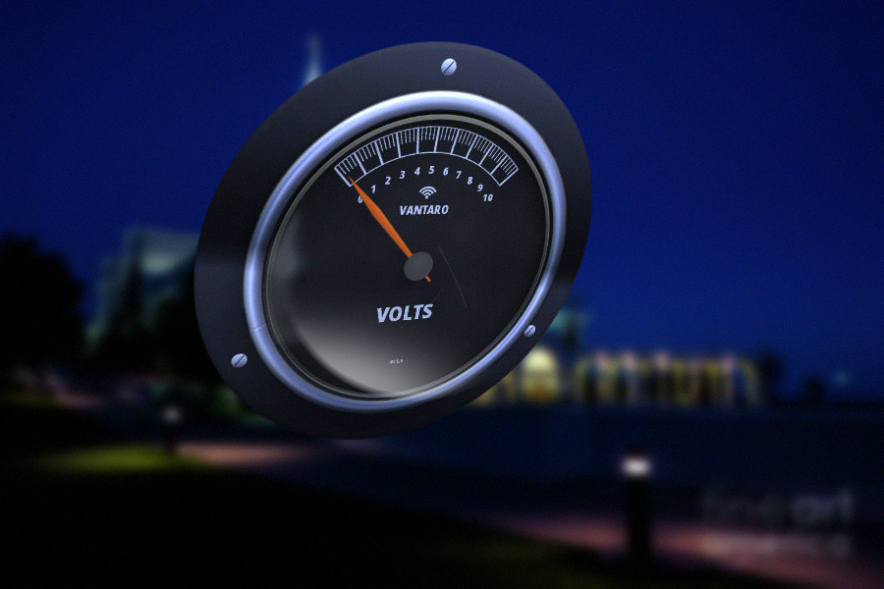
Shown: 0.2 V
